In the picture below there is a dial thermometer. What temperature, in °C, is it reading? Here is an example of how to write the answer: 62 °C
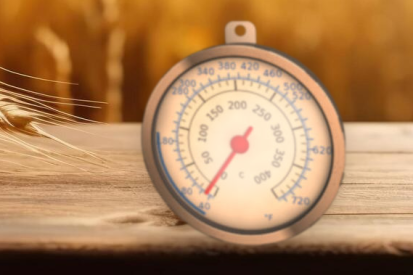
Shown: 10 °C
